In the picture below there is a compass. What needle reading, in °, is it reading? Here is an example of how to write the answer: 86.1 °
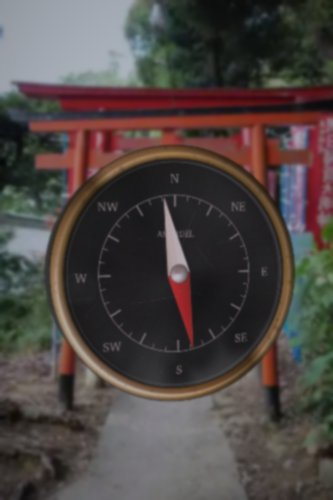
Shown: 170 °
